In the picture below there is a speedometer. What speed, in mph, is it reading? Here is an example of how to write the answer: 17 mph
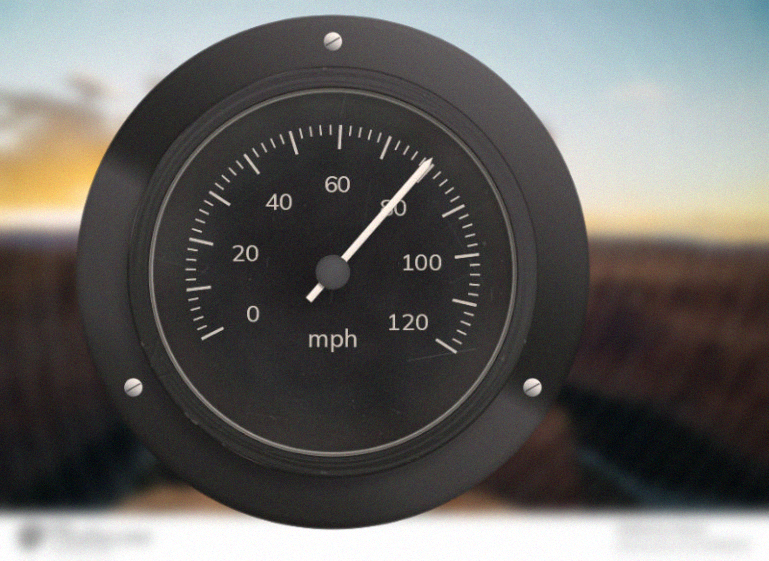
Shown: 79 mph
